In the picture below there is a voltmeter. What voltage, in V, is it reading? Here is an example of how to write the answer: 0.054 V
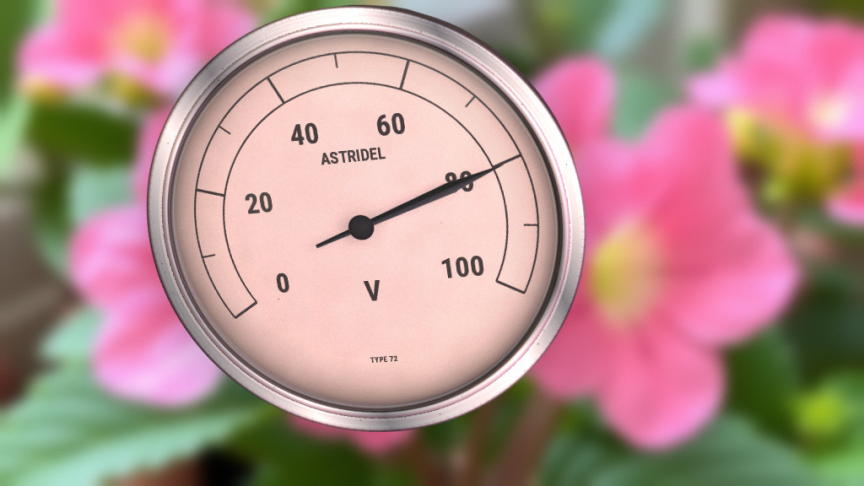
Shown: 80 V
